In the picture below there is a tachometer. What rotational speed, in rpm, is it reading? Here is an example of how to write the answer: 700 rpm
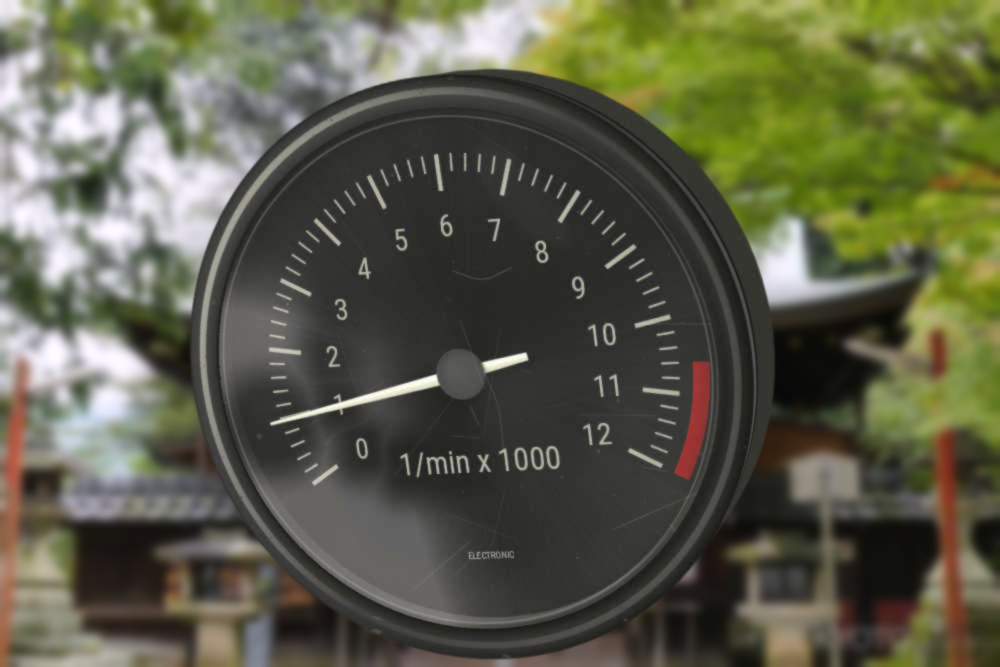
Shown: 1000 rpm
